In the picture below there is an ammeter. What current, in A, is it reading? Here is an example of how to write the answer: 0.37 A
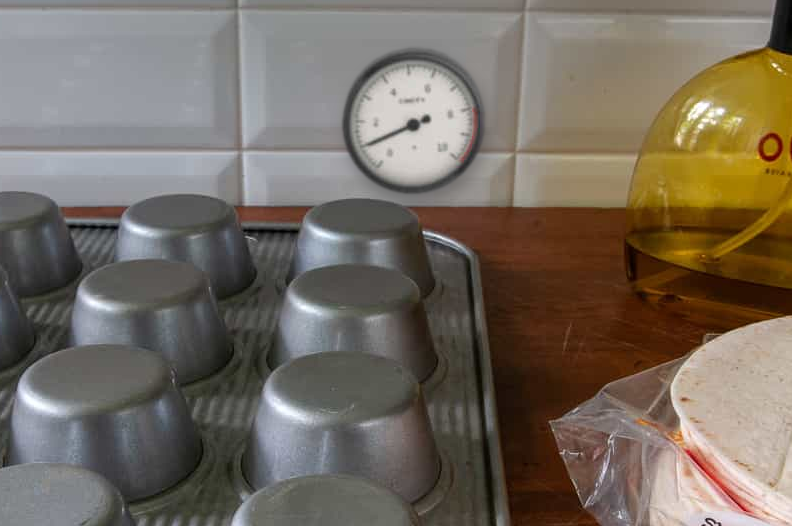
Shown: 1 A
